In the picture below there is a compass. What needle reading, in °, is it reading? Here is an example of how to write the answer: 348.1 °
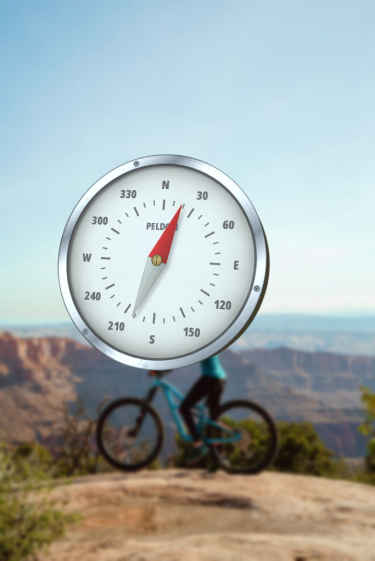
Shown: 20 °
